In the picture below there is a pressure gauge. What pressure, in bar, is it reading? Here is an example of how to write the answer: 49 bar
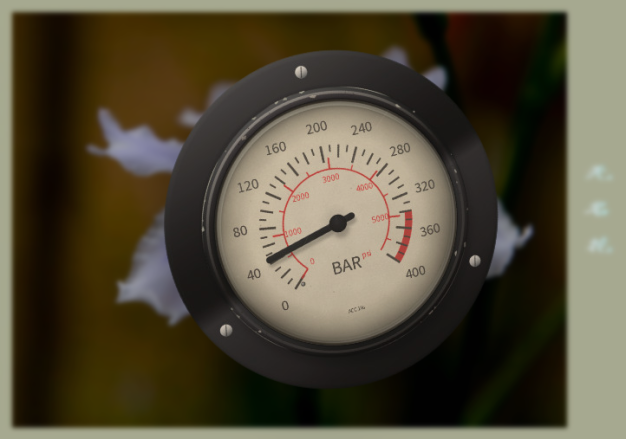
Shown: 45 bar
